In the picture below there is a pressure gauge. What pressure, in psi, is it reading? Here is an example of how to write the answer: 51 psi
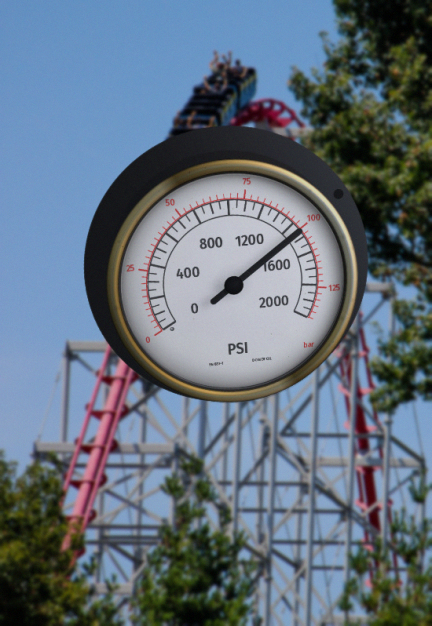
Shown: 1450 psi
